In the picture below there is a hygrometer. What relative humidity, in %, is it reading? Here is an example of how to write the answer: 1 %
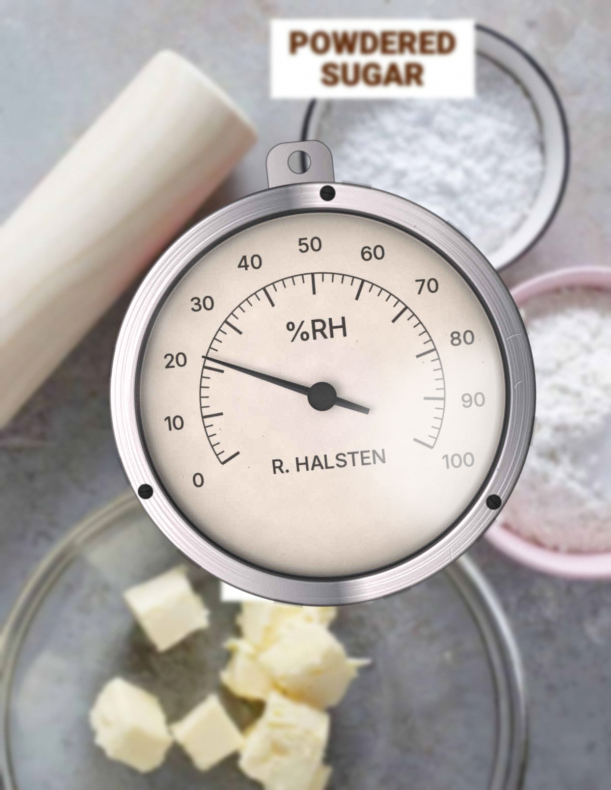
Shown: 22 %
